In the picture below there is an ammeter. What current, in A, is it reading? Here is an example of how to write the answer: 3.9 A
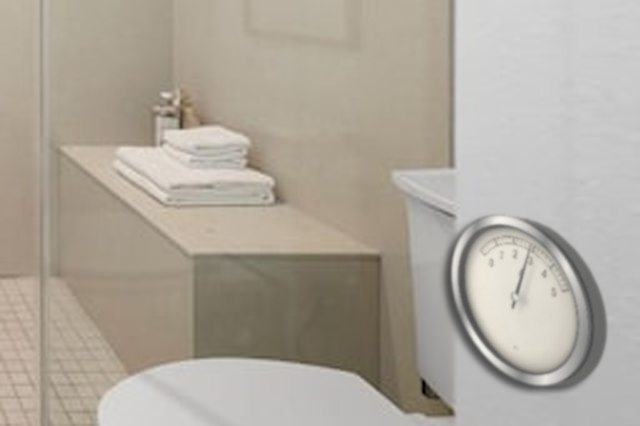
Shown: 3 A
